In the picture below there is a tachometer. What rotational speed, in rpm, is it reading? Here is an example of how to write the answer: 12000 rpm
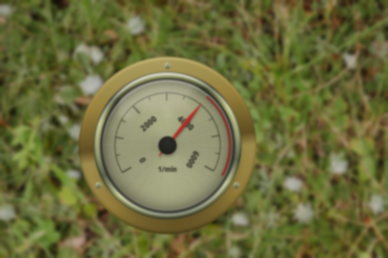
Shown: 4000 rpm
